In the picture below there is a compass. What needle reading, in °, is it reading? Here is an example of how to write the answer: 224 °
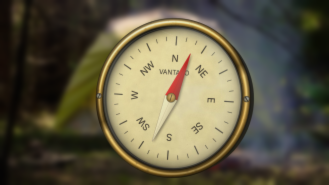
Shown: 20 °
